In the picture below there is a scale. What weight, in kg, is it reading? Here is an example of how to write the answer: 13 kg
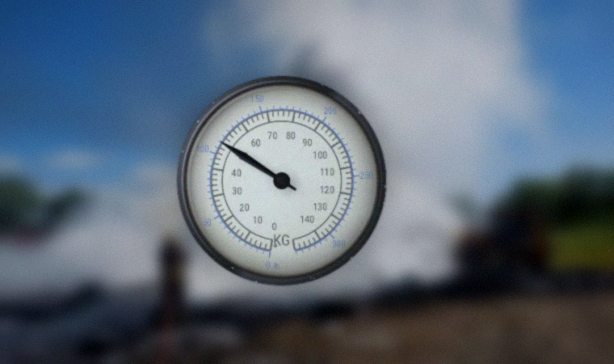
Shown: 50 kg
